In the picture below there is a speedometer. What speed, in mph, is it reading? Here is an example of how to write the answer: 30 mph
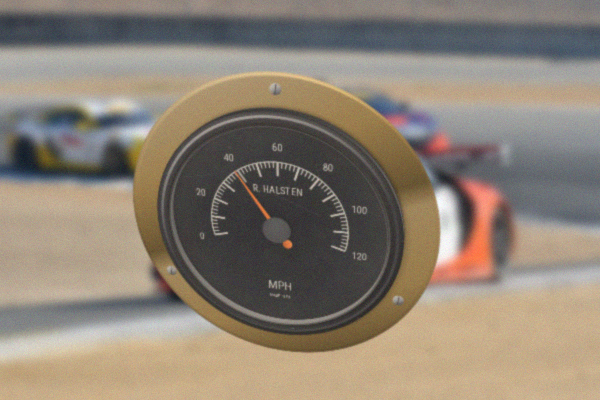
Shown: 40 mph
